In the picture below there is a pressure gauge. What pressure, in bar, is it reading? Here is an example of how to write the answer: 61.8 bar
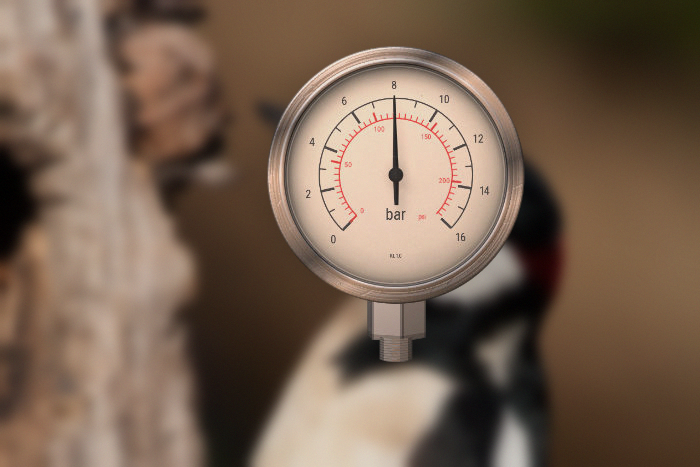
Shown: 8 bar
